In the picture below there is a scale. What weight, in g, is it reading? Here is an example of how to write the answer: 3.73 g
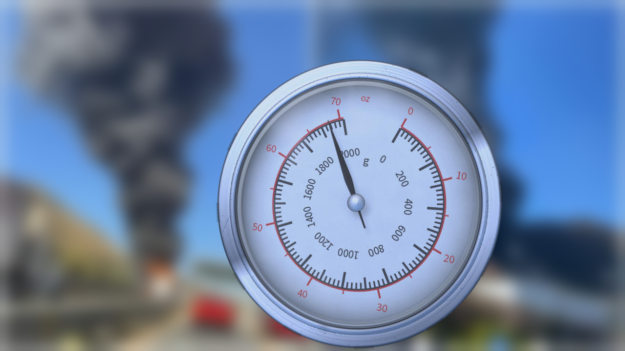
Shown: 1940 g
